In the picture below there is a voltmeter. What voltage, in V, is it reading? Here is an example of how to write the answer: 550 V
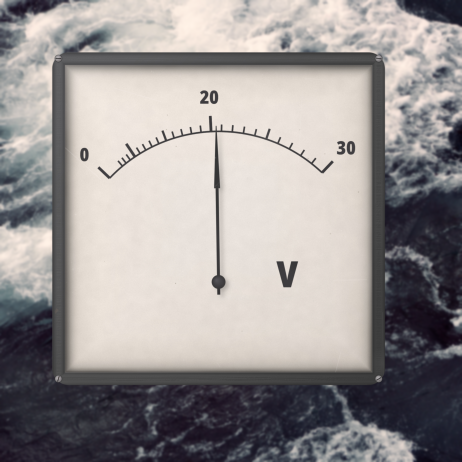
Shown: 20.5 V
